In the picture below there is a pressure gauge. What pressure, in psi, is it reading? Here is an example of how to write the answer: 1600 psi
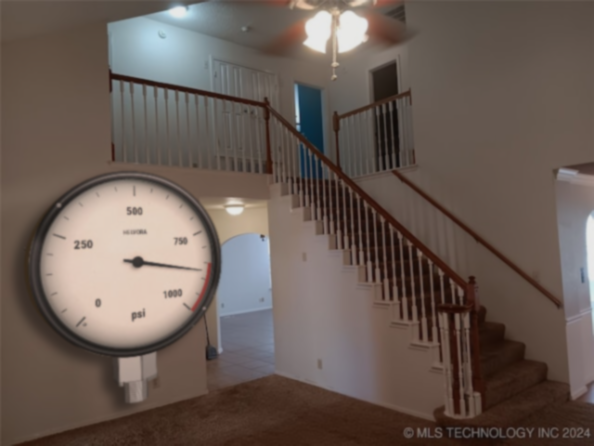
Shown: 875 psi
